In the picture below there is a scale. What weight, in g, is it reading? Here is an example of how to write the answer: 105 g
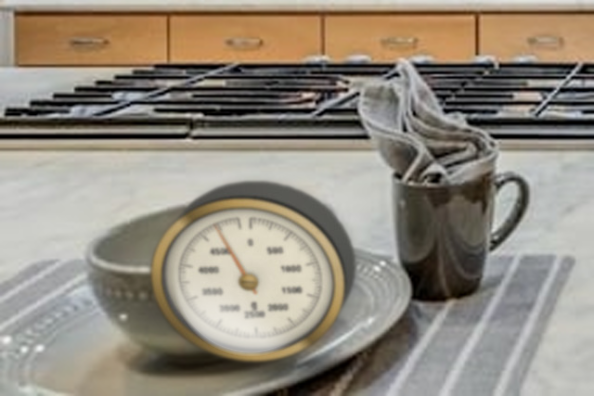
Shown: 4750 g
